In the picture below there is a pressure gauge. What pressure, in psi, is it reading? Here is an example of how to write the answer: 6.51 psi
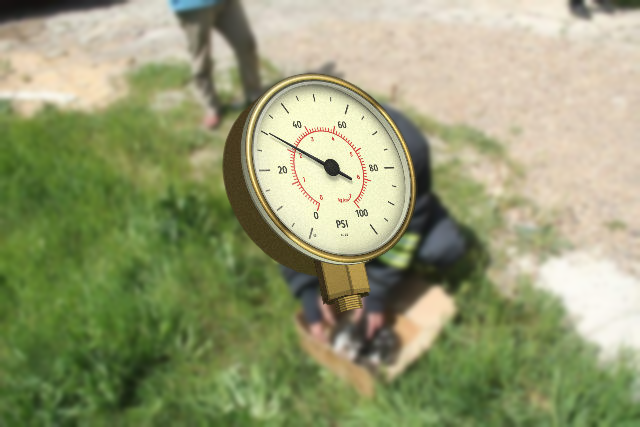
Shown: 30 psi
